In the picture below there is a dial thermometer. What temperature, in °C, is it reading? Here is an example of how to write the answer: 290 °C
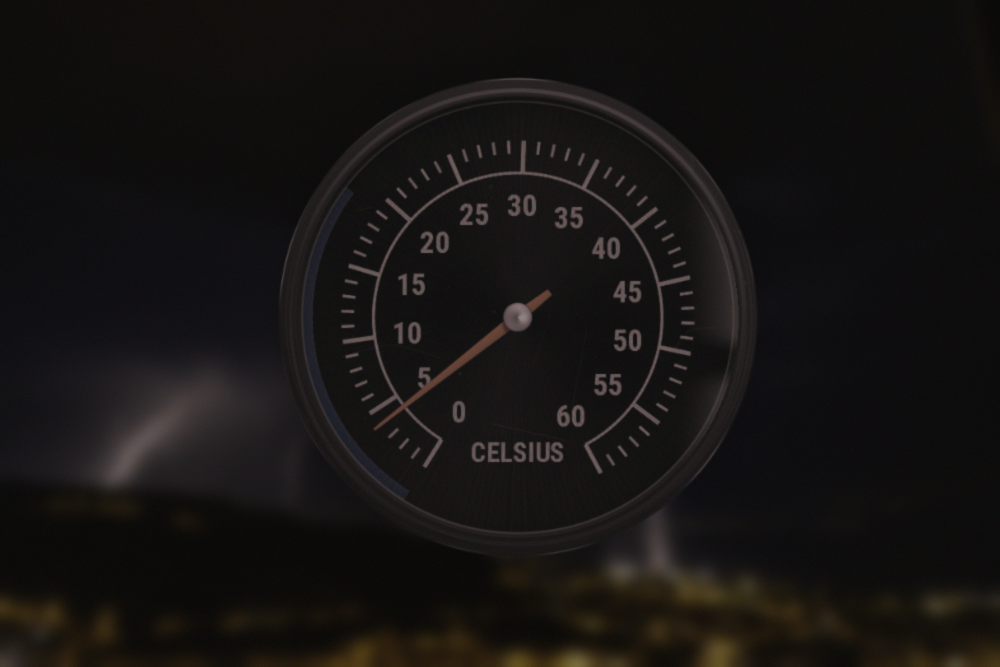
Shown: 4 °C
